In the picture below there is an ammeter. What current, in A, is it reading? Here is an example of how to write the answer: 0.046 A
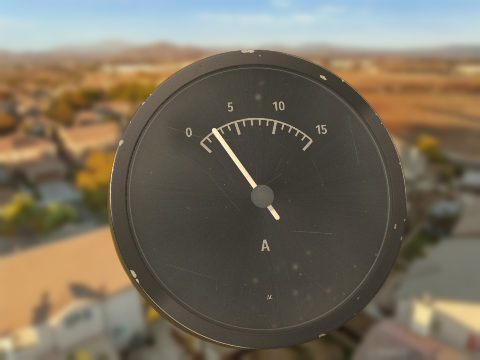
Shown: 2 A
